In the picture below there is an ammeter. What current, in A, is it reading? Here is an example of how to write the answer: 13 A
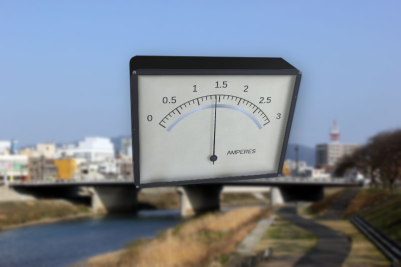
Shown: 1.4 A
